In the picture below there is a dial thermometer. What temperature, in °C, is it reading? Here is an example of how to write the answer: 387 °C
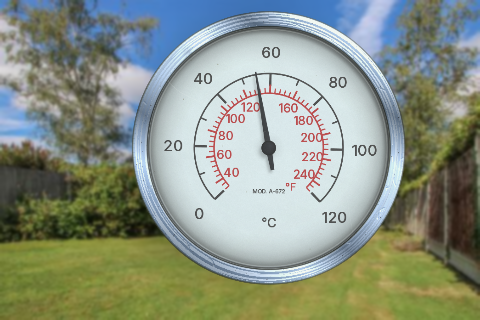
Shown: 55 °C
